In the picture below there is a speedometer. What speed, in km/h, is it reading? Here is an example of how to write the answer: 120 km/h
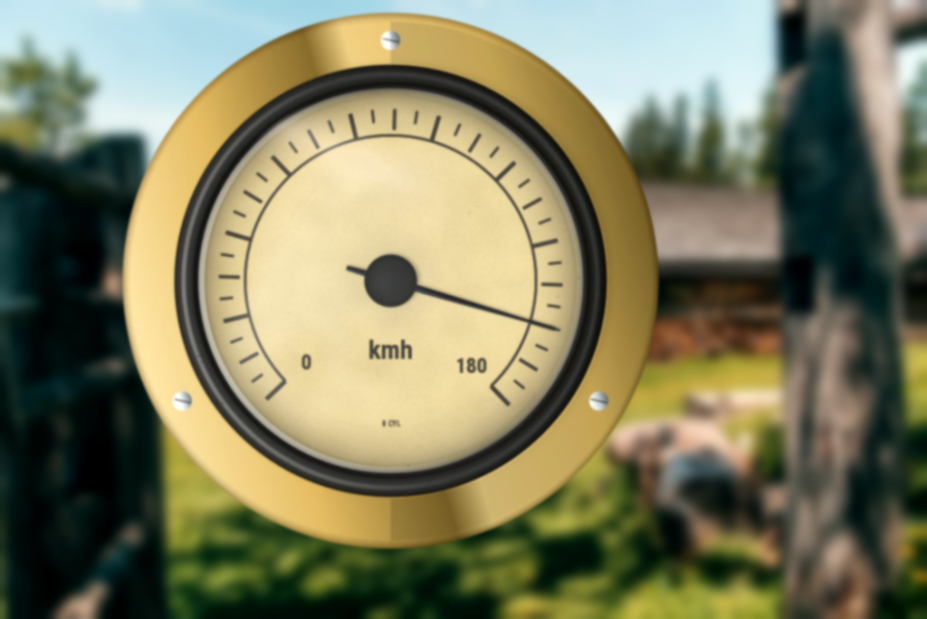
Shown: 160 km/h
